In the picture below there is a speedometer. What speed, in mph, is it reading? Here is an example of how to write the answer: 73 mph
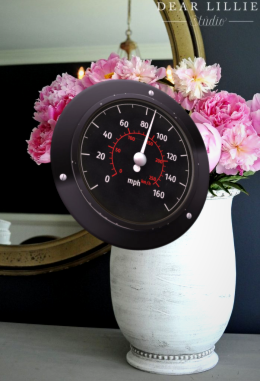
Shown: 85 mph
